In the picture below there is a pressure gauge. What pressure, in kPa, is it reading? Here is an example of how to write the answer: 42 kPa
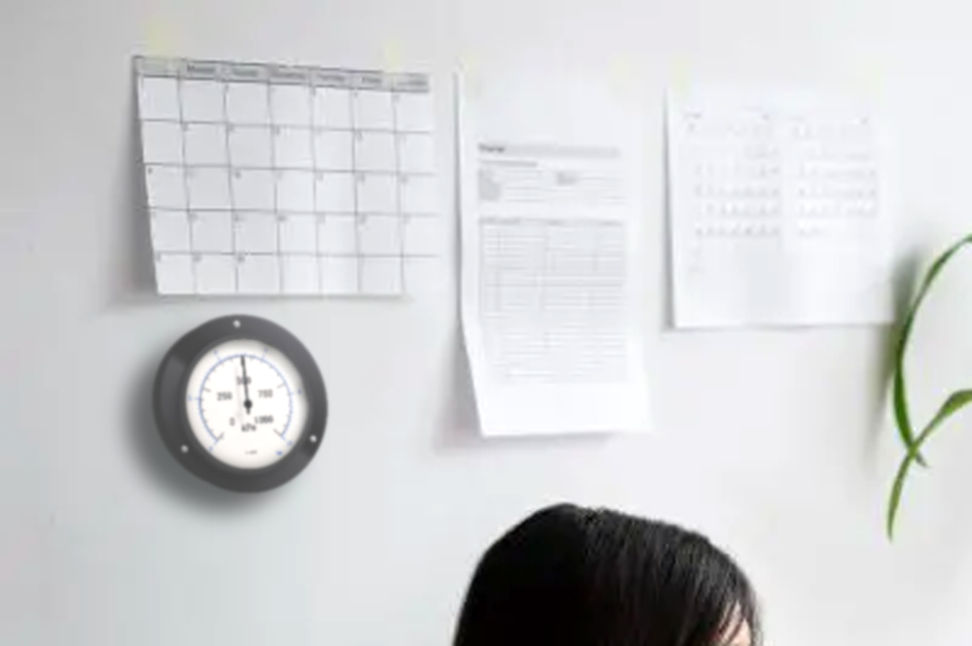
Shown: 500 kPa
